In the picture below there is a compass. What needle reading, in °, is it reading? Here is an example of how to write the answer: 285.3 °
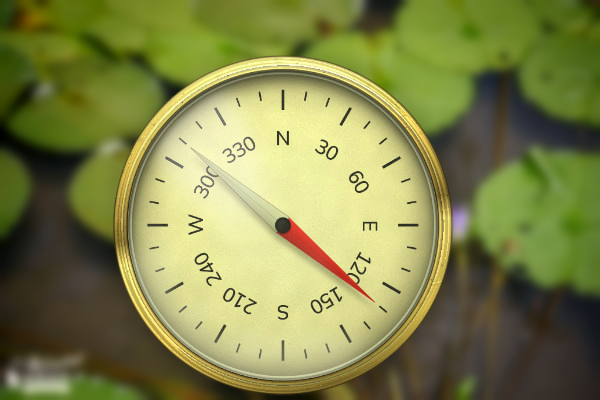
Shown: 130 °
